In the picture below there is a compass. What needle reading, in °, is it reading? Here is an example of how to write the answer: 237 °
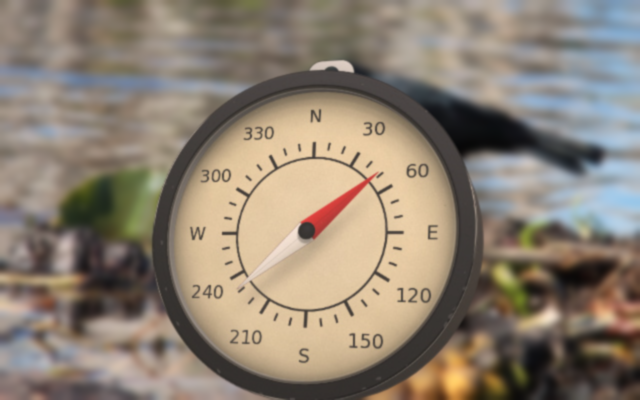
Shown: 50 °
